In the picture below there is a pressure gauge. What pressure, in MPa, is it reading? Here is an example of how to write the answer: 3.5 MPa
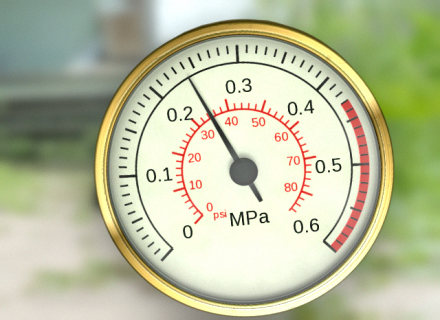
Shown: 0.24 MPa
